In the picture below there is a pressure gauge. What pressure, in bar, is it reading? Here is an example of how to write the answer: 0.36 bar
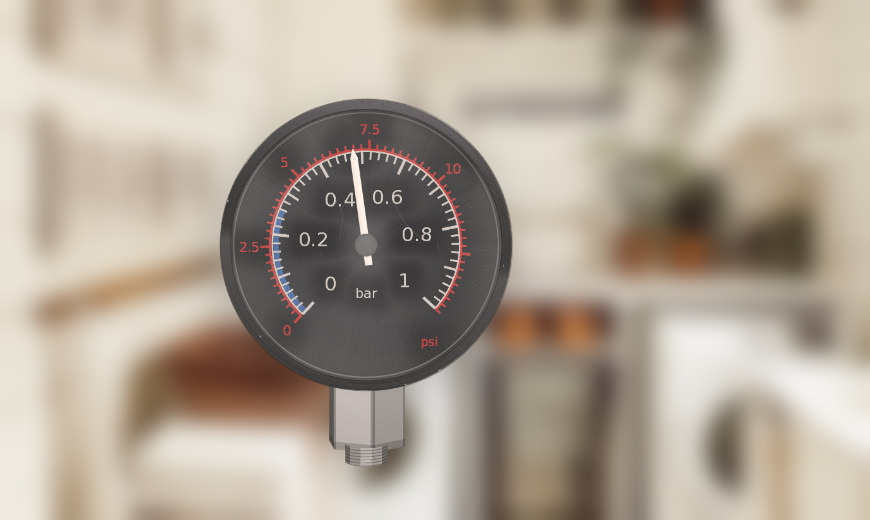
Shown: 0.48 bar
